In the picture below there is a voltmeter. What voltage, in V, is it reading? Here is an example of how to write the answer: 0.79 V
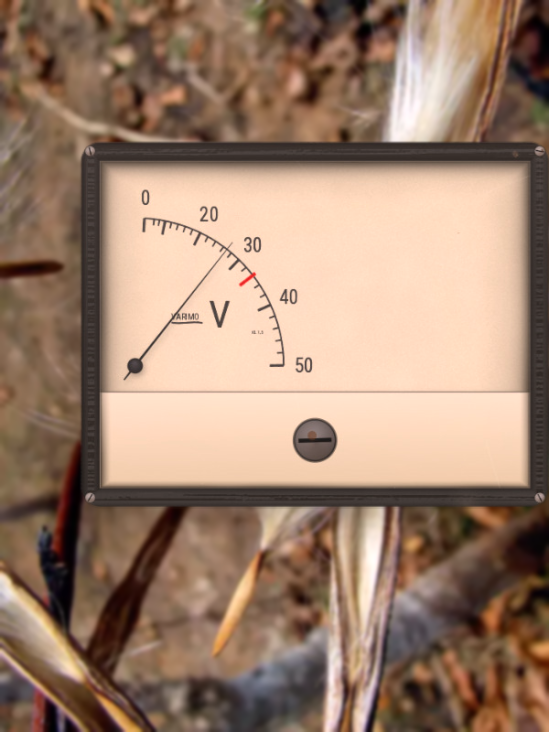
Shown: 27 V
